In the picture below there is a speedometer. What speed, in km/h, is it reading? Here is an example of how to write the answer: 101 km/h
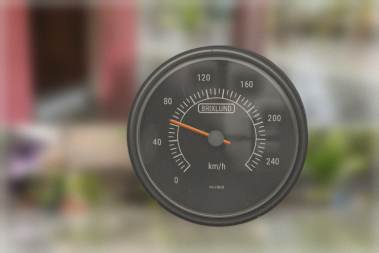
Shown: 65 km/h
